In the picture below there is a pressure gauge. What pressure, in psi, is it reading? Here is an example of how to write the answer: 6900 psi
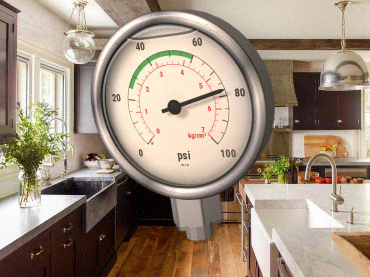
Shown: 77.5 psi
